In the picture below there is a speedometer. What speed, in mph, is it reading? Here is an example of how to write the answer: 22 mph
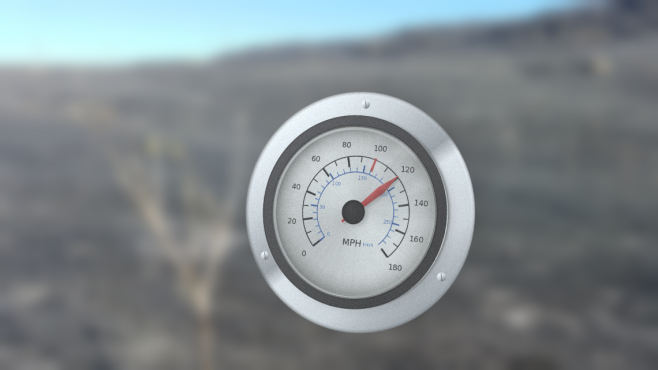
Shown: 120 mph
